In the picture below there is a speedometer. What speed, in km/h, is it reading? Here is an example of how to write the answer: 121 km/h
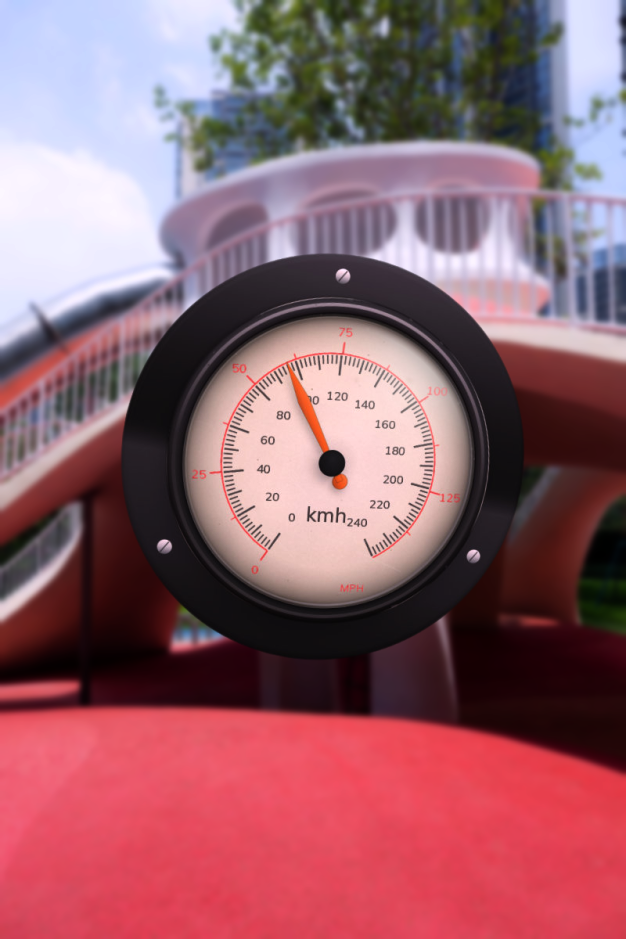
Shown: 96 km/h
